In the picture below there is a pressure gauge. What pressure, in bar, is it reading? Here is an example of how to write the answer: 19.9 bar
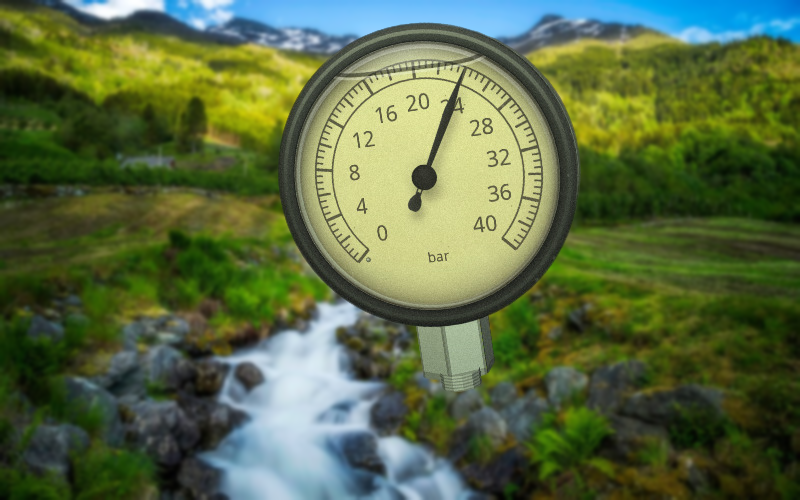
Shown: 24 bar
